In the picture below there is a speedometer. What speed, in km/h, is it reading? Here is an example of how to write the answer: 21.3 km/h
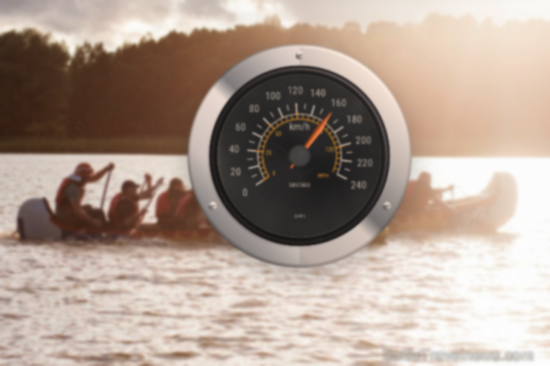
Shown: 160 km/h
